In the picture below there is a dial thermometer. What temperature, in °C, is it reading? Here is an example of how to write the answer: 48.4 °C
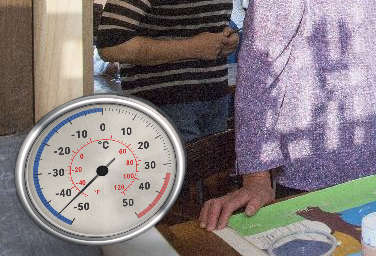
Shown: -45 °C
